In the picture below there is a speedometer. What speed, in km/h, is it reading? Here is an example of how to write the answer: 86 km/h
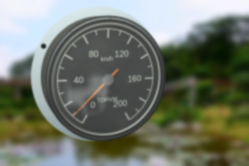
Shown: 10 km/h
